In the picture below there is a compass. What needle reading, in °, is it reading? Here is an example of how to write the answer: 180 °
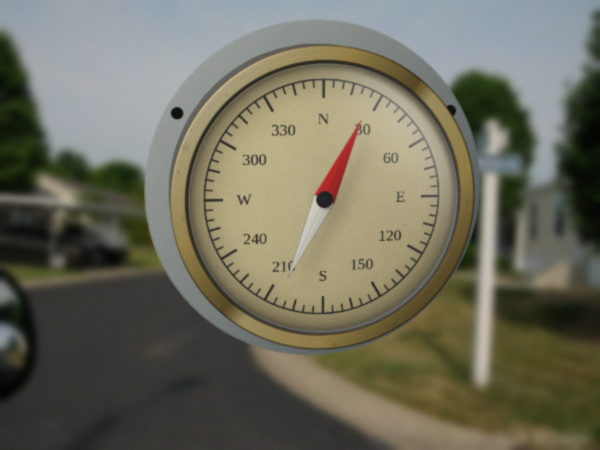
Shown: 25 °
